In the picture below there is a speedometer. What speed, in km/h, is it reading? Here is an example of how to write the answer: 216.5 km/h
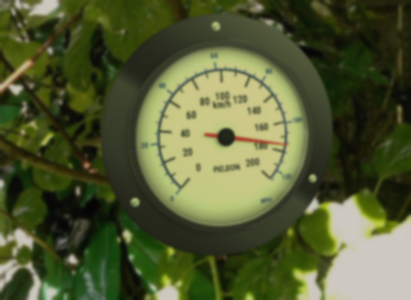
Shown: 175 km/h
